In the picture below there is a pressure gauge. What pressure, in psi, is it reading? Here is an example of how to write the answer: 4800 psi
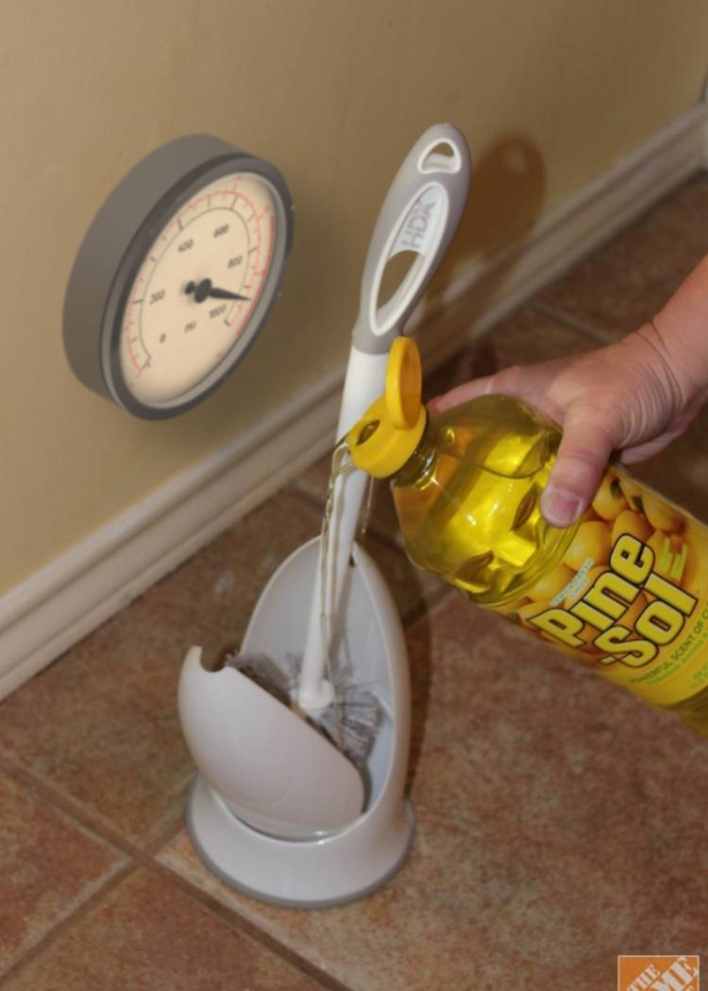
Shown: 925 psi
